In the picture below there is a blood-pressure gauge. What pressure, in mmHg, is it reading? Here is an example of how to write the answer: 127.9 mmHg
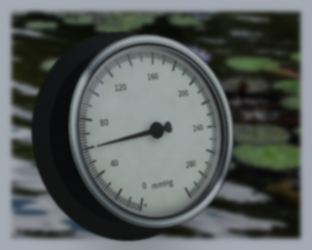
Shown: 60 mmHg
